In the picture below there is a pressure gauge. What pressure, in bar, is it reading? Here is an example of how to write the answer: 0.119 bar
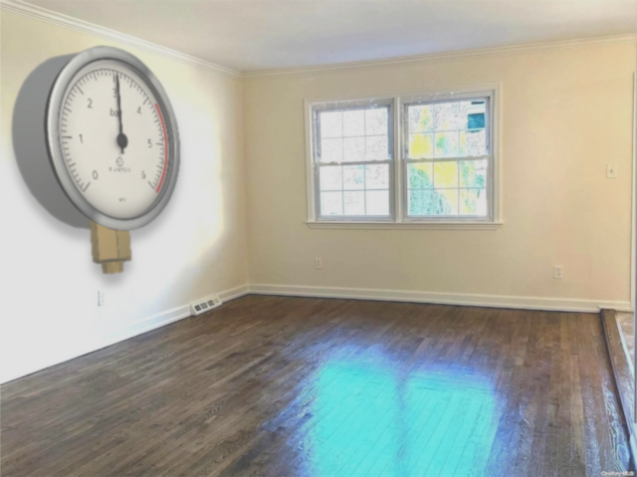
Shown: 3 bar
